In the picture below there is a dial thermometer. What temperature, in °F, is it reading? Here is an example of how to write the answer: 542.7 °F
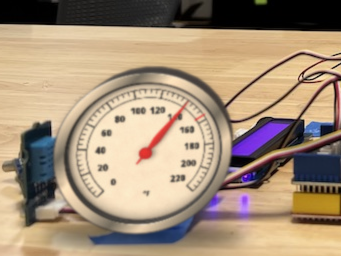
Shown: 140 °F
